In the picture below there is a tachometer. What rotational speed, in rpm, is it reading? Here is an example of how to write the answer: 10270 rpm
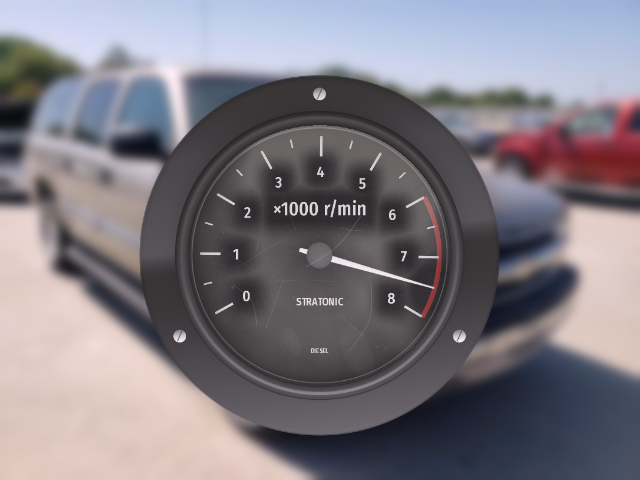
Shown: 7500 rpm
